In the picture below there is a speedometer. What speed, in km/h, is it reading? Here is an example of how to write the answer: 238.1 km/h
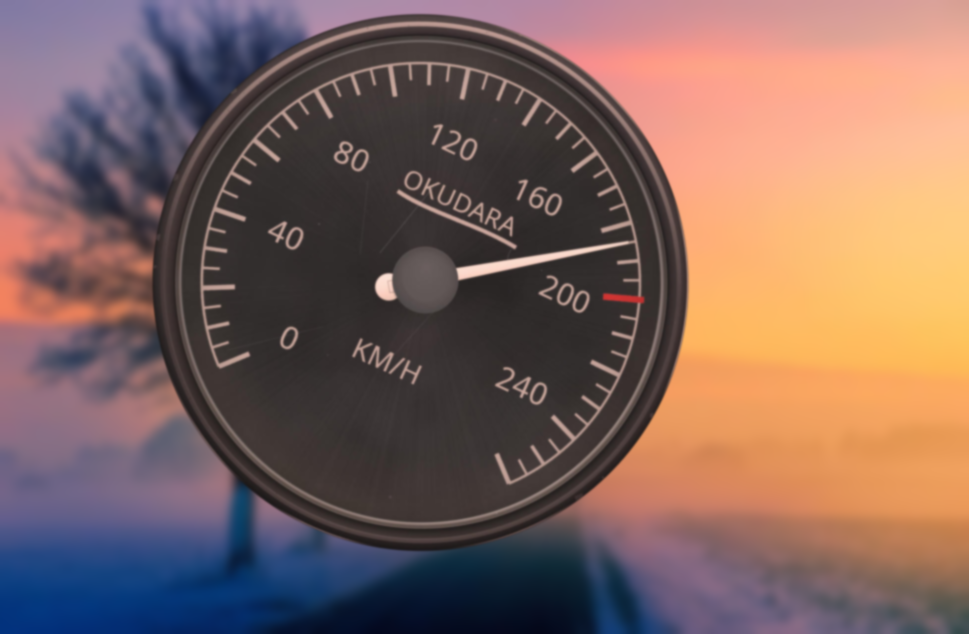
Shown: 185 km/h
